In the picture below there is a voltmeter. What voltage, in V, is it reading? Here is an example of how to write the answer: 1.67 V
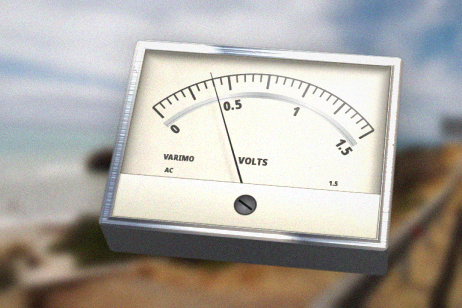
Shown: 0.4 V
